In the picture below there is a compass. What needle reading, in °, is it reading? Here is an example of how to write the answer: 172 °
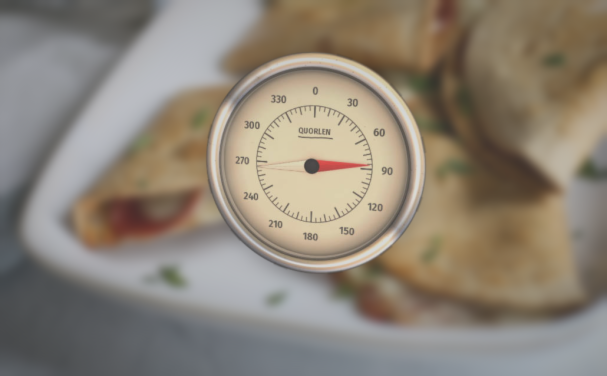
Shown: 85 °
